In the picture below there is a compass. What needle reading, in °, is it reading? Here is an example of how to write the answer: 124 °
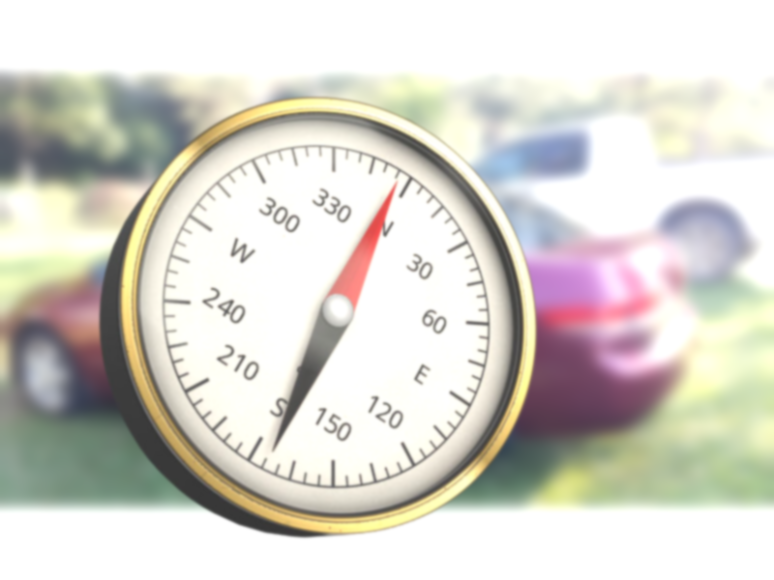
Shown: 355 °
